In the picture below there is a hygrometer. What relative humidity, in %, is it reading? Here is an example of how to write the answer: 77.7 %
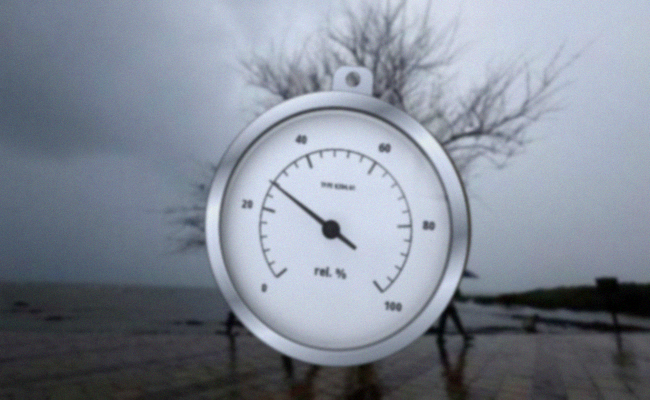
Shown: 28 %
